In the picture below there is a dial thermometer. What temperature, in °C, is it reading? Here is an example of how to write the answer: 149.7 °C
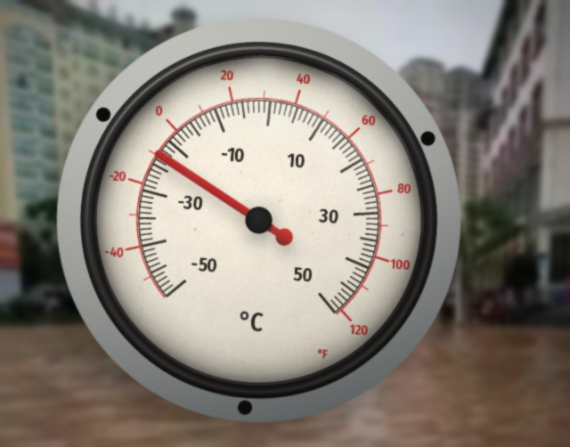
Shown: -23 °C
